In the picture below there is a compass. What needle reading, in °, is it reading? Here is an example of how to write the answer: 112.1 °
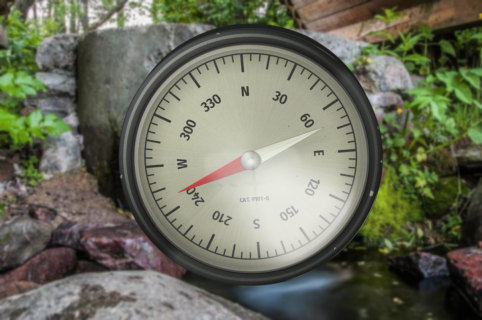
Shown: 250 °
